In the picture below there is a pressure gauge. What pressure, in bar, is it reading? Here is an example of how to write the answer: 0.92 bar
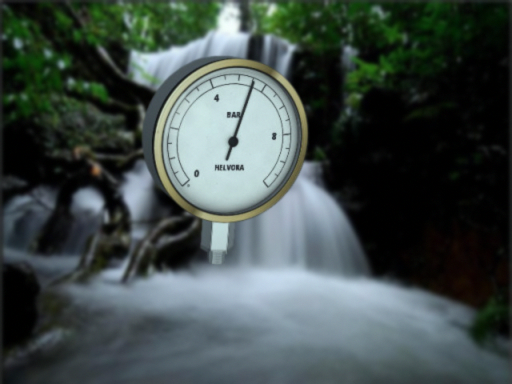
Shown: 5.5 bar
